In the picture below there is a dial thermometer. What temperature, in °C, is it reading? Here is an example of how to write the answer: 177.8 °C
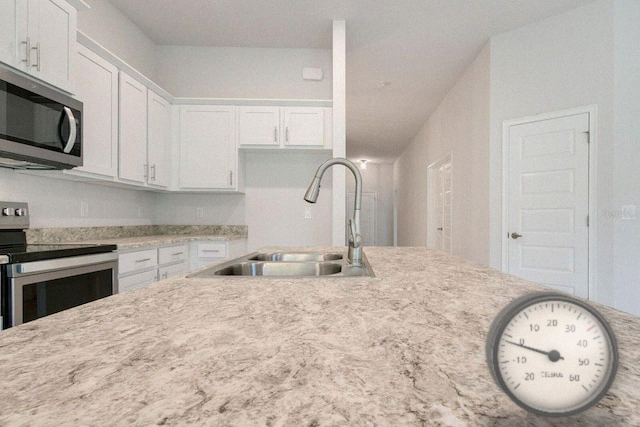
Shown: -2 °C
